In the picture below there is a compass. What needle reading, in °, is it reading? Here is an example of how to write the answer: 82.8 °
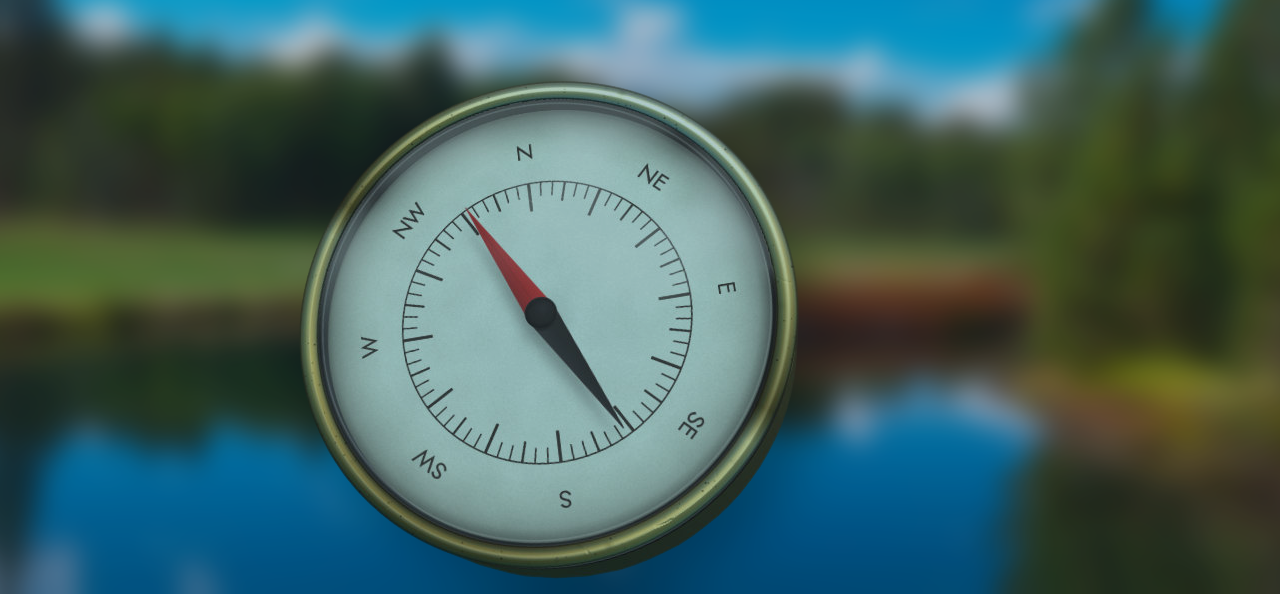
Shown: 332.5 °
